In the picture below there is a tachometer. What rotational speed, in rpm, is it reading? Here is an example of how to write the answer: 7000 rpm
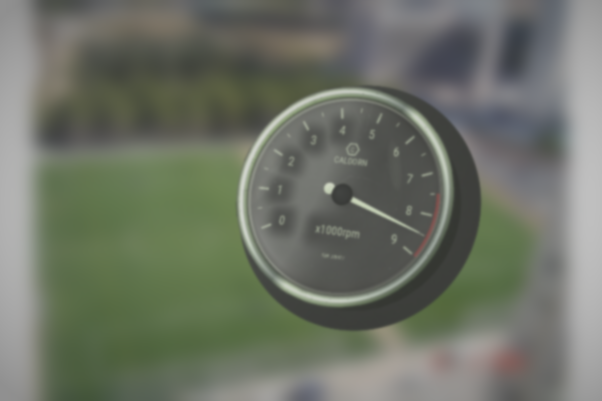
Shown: 8500 rpm
